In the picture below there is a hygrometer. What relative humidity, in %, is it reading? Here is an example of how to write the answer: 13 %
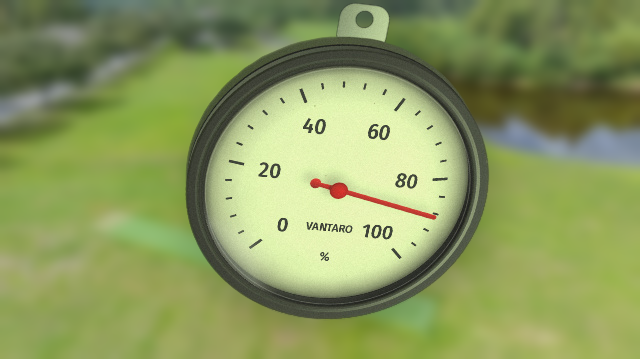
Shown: 88 %
